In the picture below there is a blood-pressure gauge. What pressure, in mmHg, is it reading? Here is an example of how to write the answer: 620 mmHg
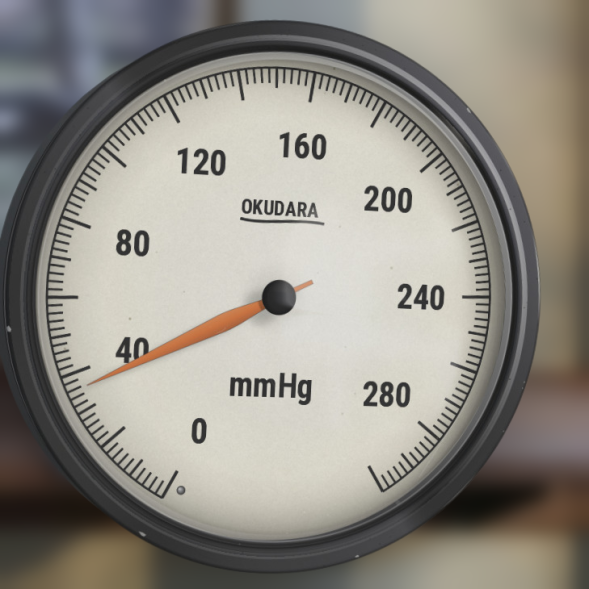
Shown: 36 mmHg
